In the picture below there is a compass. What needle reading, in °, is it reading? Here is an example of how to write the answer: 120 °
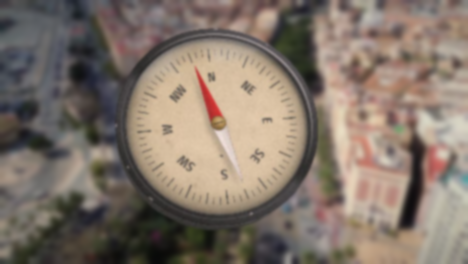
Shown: 345 °
